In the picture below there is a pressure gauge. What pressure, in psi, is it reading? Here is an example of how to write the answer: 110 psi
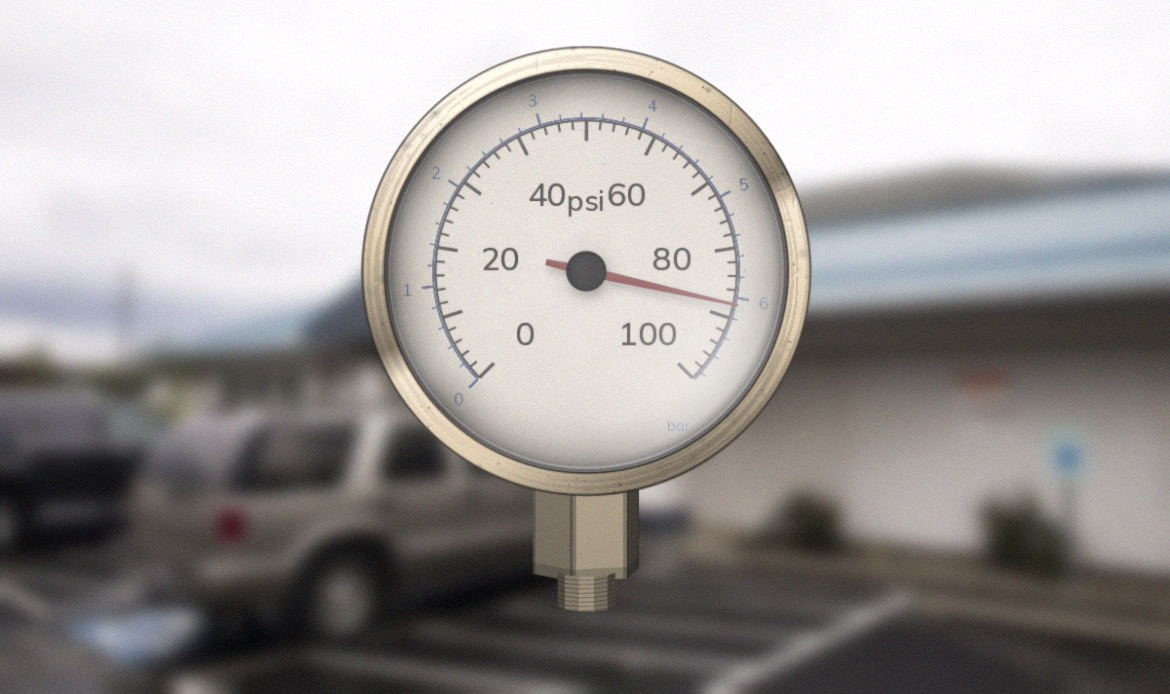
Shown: 88 psi
